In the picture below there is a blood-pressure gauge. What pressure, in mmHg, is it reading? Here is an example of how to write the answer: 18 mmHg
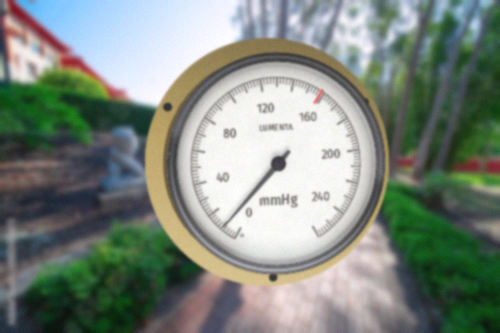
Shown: 10 mmHg
